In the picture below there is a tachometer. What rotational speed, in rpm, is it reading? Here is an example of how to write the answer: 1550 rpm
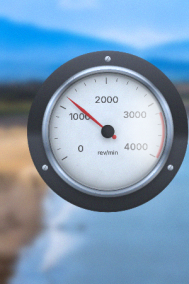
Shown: 1200 rpm
